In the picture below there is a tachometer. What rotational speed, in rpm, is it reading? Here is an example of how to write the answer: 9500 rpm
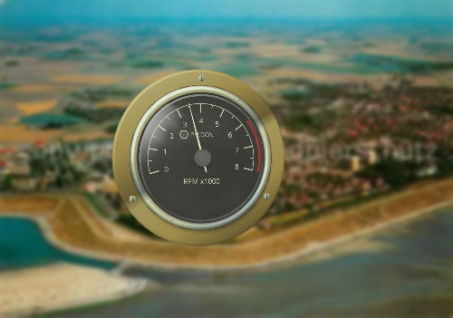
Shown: 3500 rpm
